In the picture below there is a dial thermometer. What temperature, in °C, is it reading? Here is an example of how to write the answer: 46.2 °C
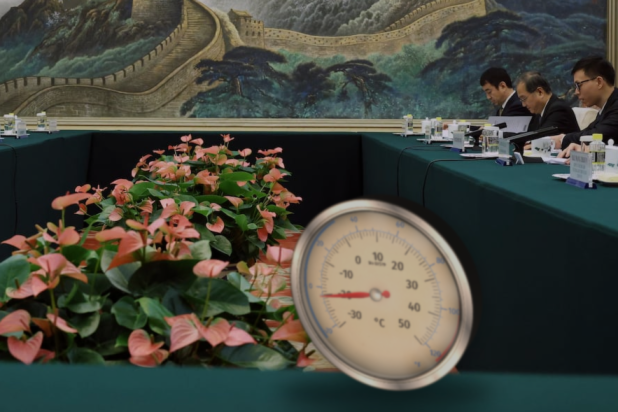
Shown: -20 °C
